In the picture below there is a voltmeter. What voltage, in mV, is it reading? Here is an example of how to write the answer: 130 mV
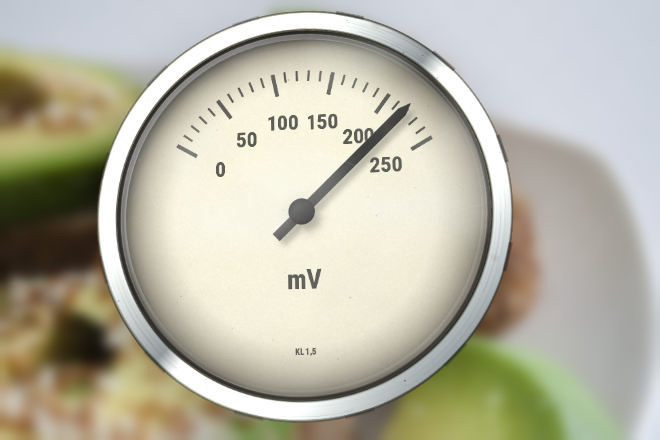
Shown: 220 mV
